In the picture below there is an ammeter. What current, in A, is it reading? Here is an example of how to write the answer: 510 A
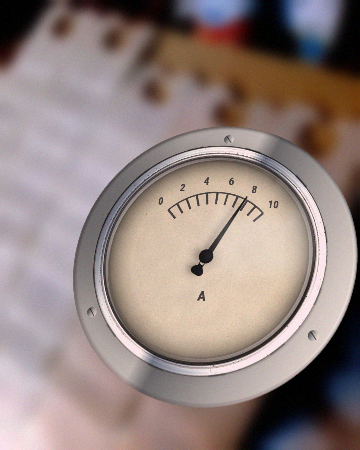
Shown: 8 A
